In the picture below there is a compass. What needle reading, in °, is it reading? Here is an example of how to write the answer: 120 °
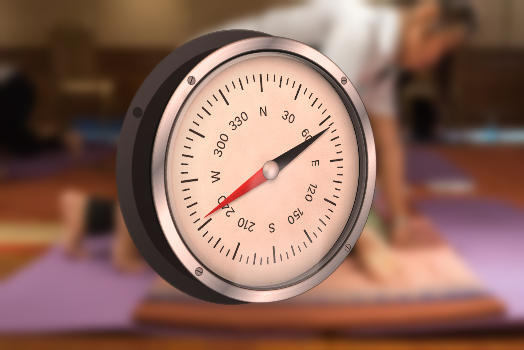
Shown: 245 °
